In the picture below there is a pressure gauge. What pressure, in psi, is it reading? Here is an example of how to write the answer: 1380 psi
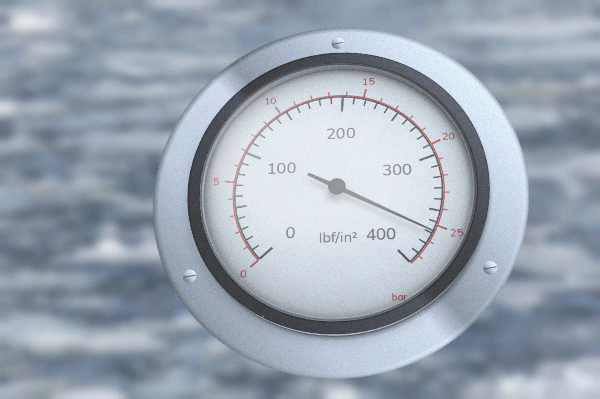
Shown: 370 psi
